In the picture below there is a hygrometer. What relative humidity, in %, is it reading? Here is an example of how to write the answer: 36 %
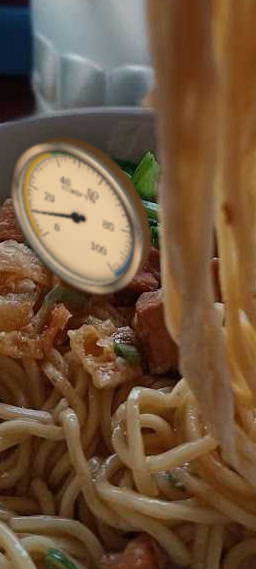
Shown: 10 %
